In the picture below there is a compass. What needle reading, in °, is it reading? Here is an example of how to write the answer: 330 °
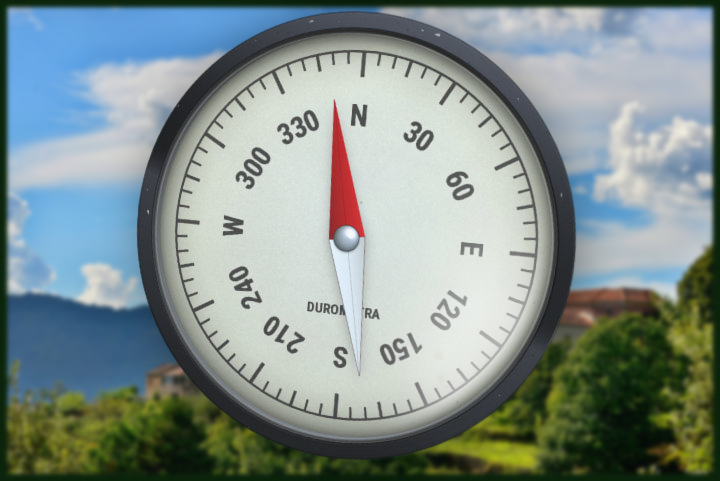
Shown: 350 °
